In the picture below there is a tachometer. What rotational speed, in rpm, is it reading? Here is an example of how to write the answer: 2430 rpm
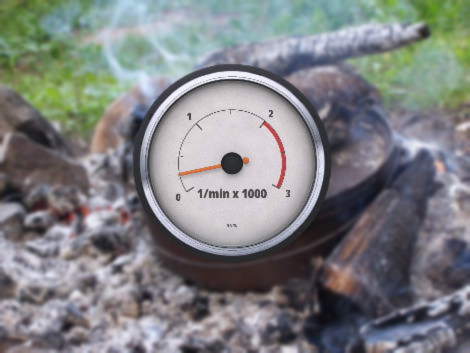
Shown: 250 rpm
